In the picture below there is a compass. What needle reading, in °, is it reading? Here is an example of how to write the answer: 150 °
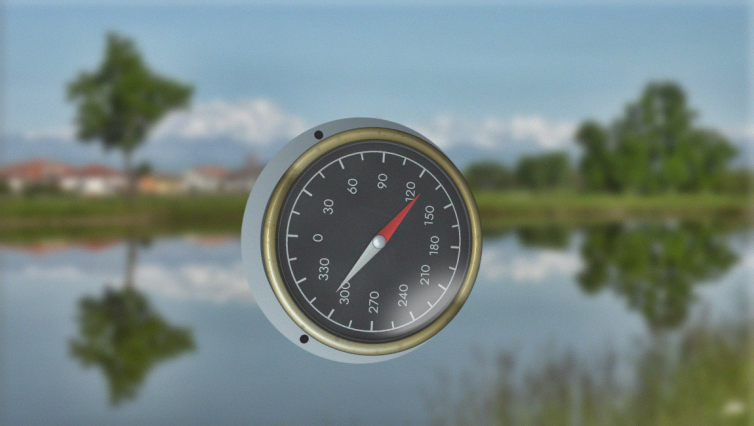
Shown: 127.5 °
